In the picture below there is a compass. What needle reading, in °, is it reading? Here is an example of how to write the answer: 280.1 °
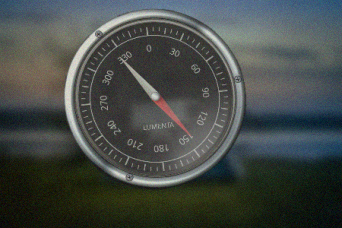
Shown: 145 °
